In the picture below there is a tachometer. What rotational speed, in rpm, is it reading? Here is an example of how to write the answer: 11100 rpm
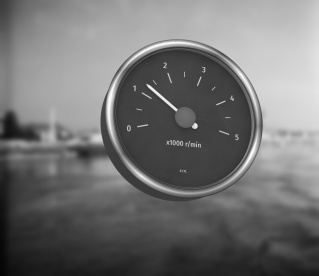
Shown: 1250 rpm
